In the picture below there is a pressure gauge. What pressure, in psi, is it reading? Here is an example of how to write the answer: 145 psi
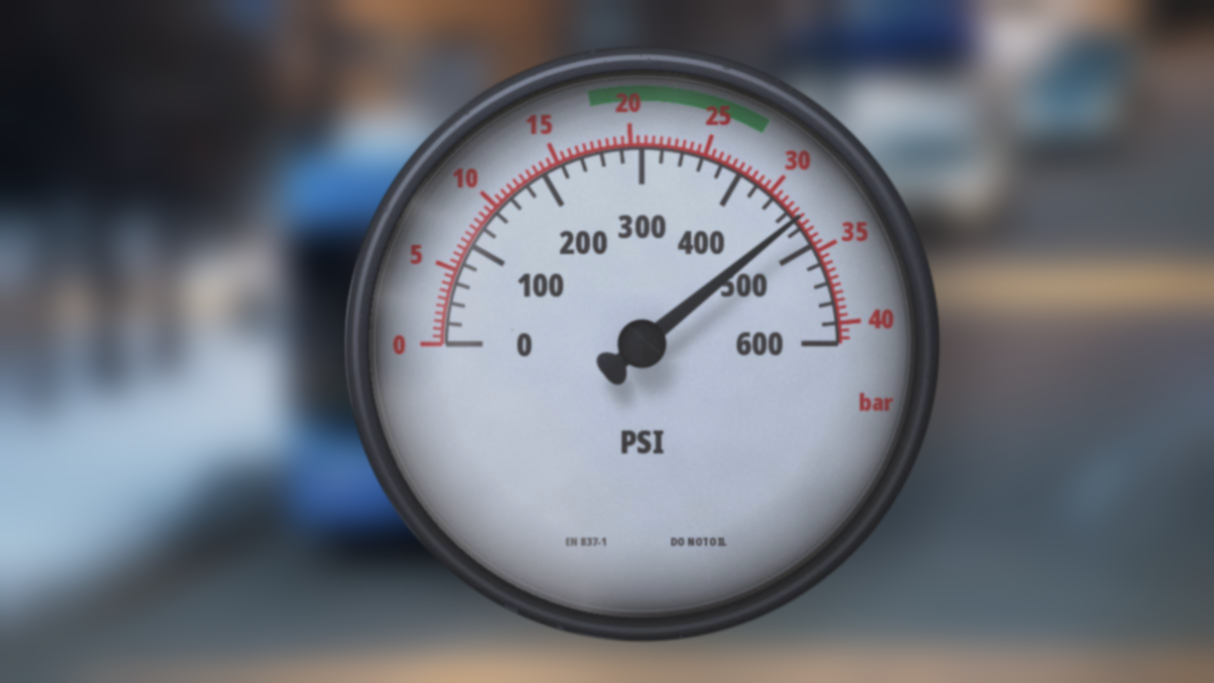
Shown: 470 psi
